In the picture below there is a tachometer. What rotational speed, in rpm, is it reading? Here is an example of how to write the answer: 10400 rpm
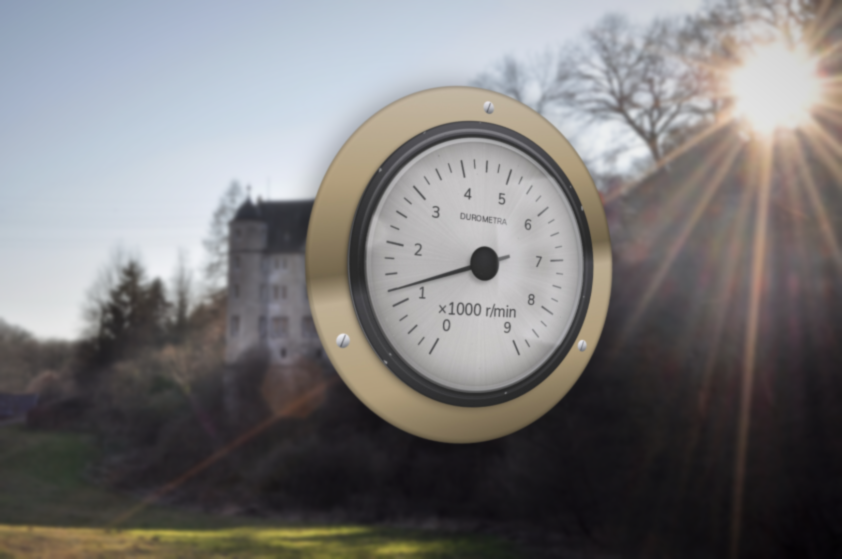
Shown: 1250 rpm
